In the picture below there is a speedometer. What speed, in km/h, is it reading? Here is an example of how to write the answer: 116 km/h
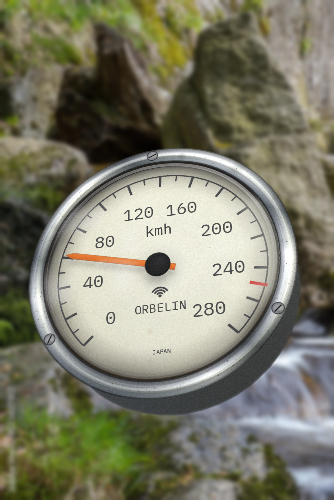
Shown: 60 km/h
